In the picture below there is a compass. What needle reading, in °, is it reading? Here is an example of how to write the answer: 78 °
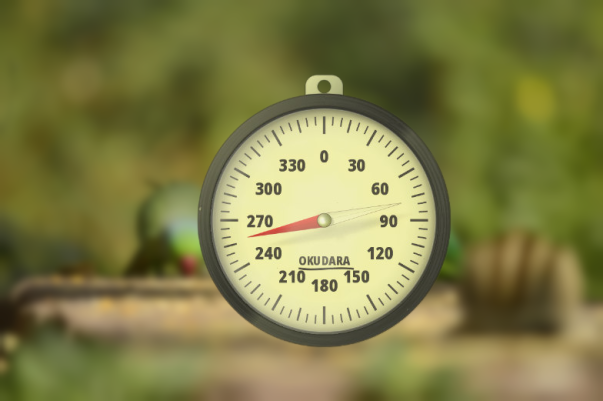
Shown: 257.5 °
